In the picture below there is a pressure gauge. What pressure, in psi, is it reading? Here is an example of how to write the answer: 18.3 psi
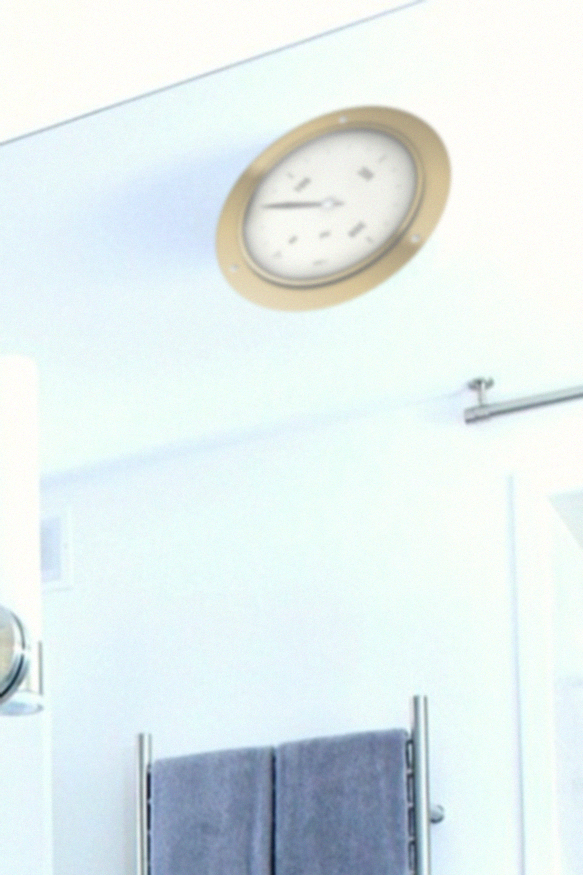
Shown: 60 psi
